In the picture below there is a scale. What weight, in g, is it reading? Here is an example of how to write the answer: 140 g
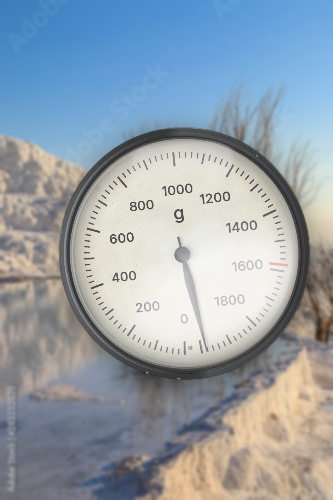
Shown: 1980 g
